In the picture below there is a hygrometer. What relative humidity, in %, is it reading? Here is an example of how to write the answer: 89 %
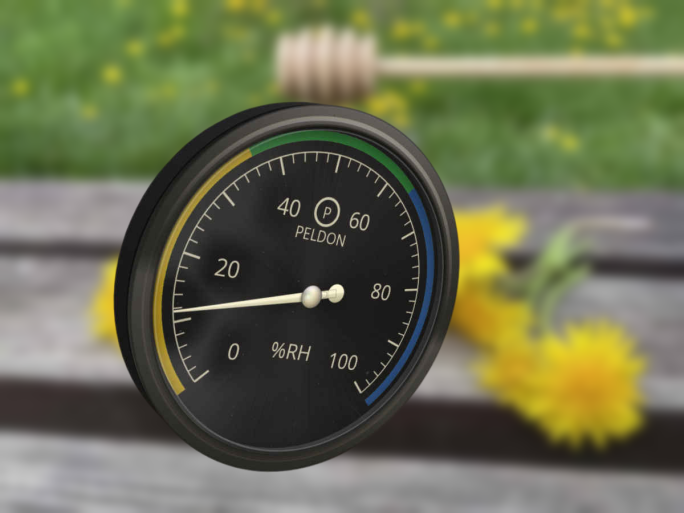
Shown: 12 %
